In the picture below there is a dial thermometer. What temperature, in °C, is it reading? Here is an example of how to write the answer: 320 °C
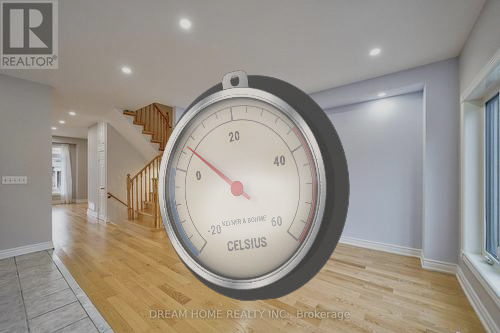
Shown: 6 °C
